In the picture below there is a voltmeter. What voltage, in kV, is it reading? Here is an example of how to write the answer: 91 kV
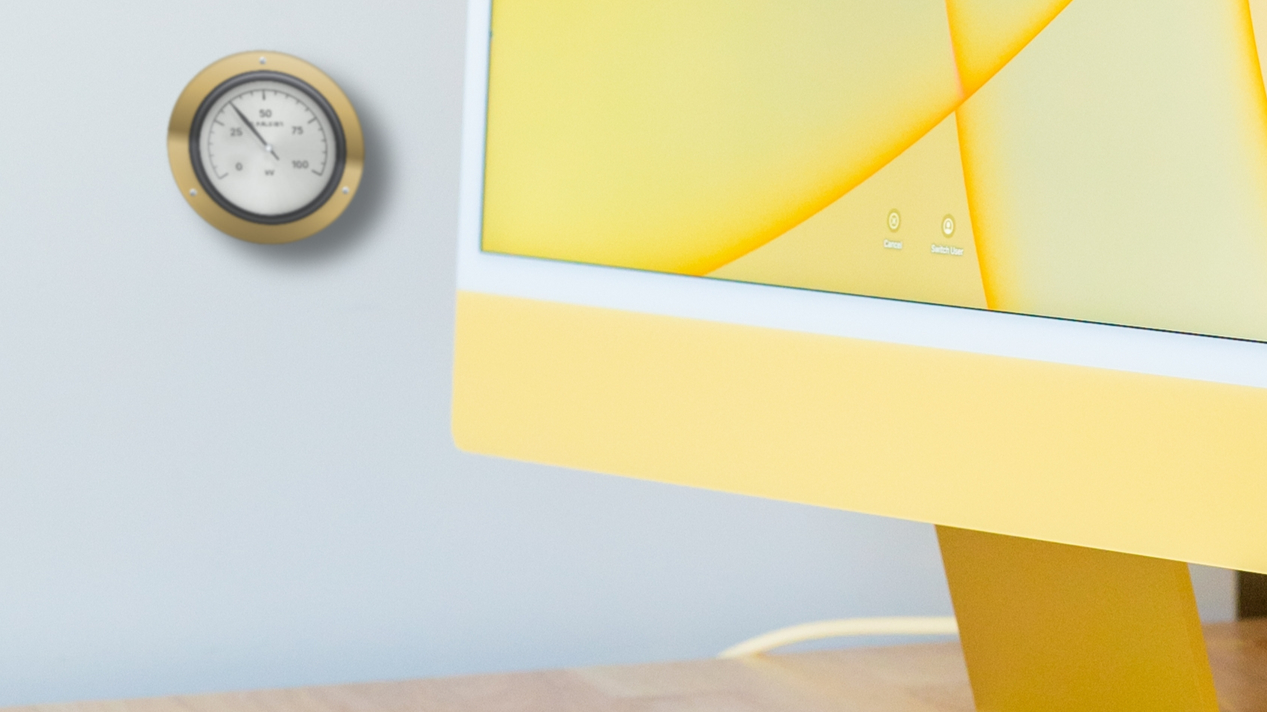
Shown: 35 kV
